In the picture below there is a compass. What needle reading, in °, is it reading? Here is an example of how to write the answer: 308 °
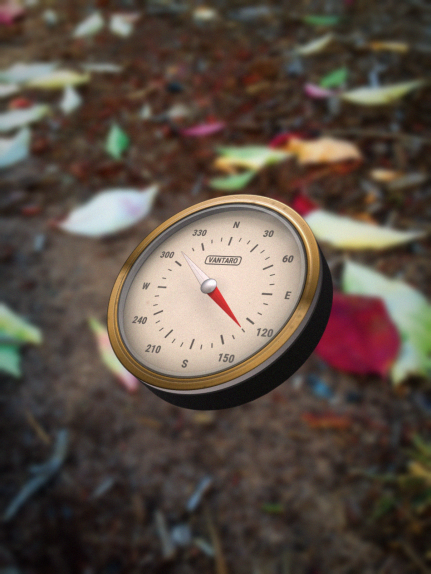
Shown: 130 °
